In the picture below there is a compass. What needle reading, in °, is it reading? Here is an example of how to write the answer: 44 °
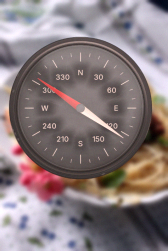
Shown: 305 °
